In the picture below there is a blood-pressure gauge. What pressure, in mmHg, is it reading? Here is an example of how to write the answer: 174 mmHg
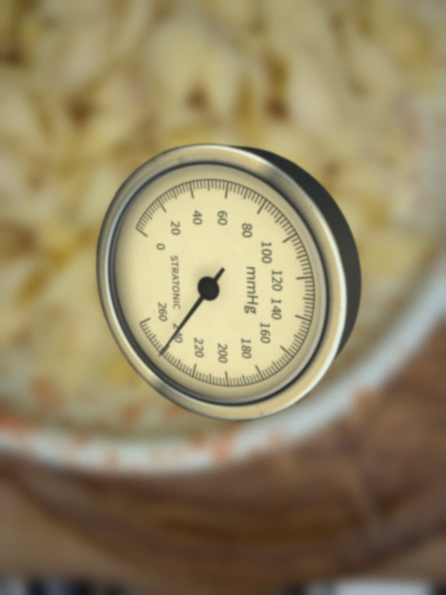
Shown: 240 mmHg
